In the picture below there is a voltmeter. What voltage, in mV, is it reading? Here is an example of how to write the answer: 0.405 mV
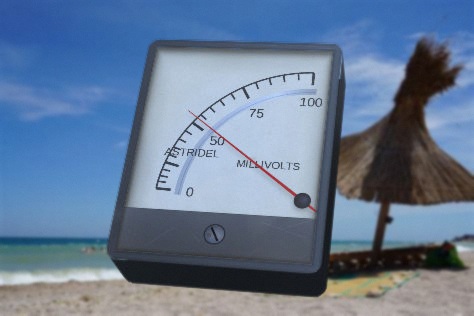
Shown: 52.5 mV
